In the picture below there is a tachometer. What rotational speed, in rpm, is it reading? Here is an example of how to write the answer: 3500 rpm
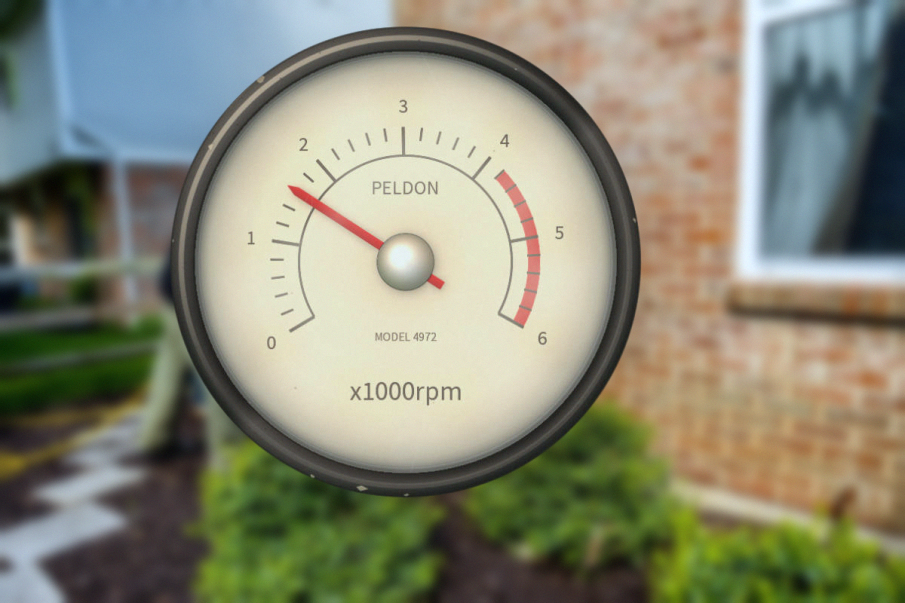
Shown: 1600 rpm
